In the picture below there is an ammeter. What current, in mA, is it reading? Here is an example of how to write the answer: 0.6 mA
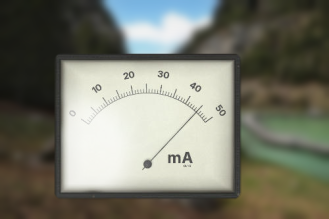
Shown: 45 mA
